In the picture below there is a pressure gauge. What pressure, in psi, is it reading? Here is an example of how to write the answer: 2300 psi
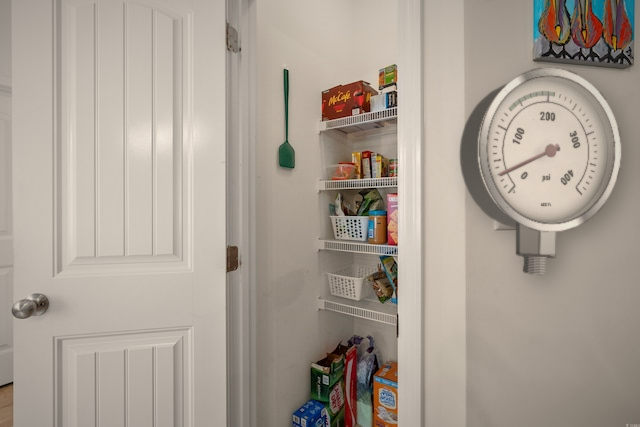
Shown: 30 psi
